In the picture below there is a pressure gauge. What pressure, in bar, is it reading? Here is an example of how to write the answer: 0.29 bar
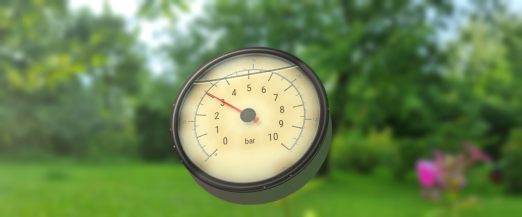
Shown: 3 bar
